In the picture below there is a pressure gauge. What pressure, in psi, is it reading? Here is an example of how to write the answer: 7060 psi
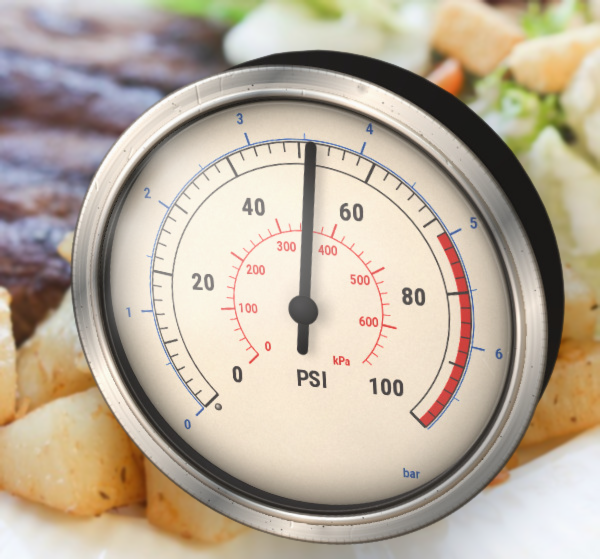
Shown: 52 psi
